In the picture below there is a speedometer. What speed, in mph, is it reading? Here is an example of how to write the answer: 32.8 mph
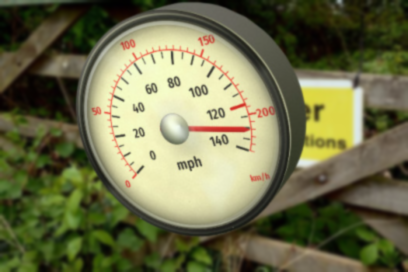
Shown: 130 mph
